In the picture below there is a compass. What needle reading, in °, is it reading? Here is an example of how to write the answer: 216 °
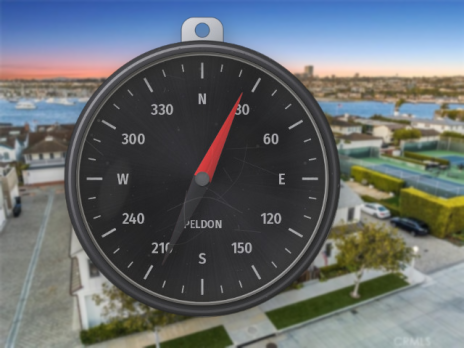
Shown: 25 °
